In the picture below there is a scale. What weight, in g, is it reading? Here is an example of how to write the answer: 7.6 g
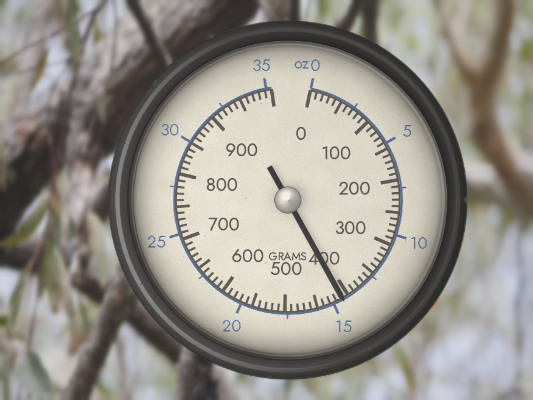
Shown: 410 g
